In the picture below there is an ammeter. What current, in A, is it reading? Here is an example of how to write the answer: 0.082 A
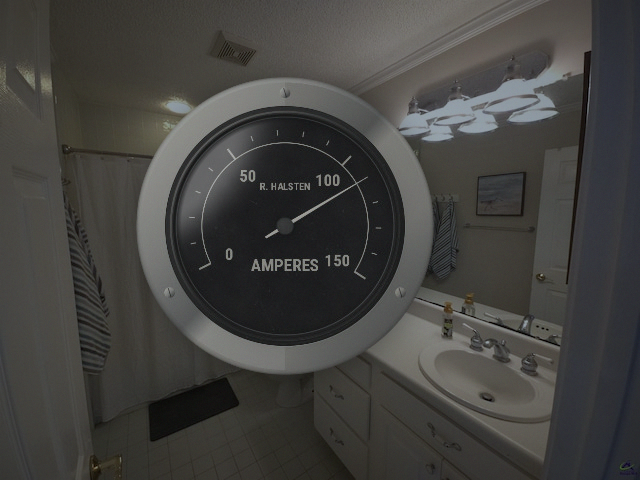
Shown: 110 A
